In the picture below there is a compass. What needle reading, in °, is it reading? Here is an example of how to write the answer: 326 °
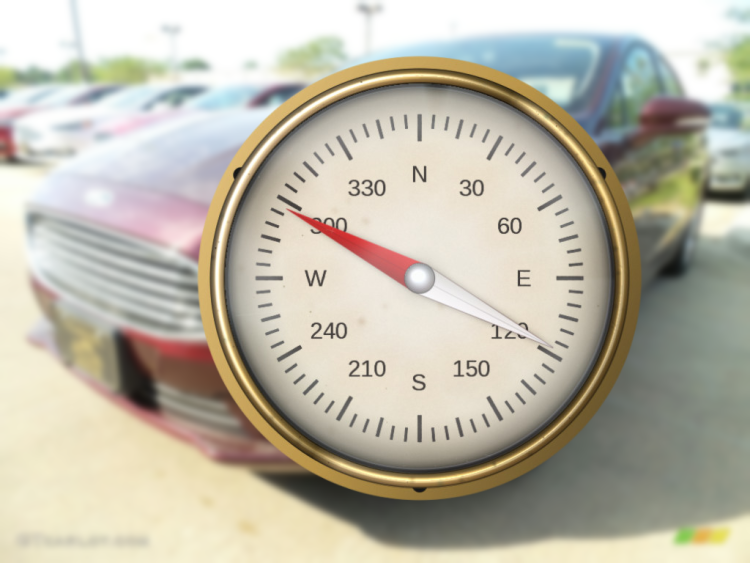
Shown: 297.5 °
